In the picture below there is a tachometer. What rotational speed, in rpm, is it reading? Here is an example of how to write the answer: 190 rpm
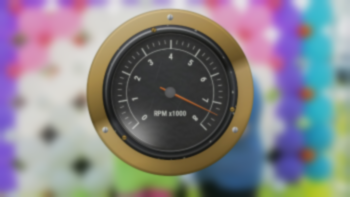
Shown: 7400 rpm
